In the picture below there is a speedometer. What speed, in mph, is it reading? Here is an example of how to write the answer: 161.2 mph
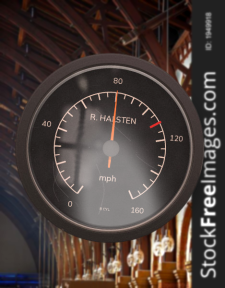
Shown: 80 mph
